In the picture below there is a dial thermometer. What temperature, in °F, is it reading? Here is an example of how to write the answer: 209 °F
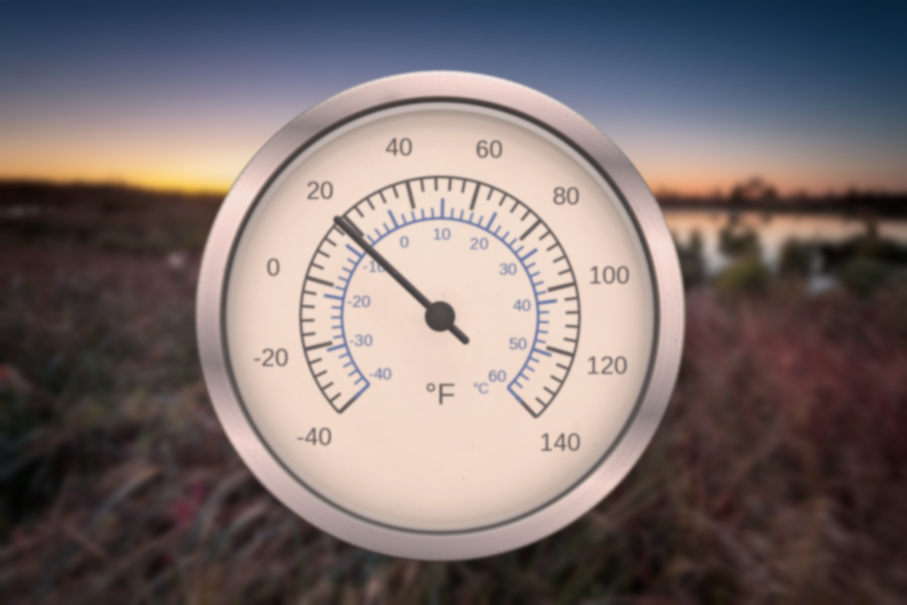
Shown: 18 °F
